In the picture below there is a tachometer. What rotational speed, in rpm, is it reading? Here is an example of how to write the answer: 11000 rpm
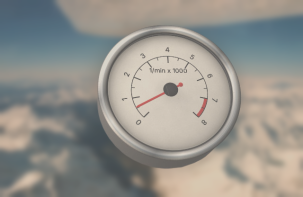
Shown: 500 rpm
